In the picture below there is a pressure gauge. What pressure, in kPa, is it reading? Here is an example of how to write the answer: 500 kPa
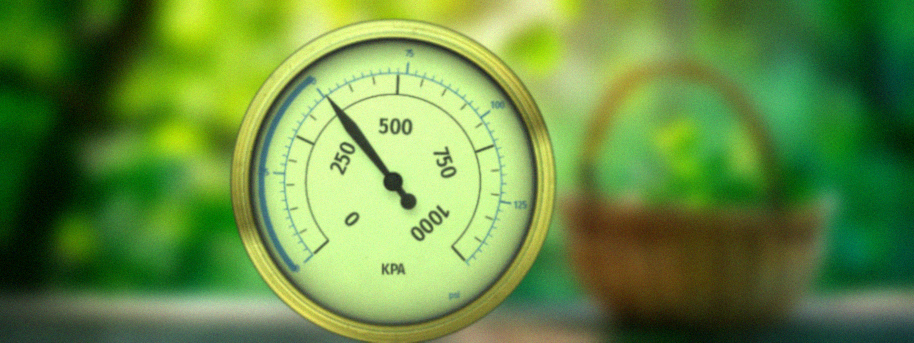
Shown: 350 kPa
